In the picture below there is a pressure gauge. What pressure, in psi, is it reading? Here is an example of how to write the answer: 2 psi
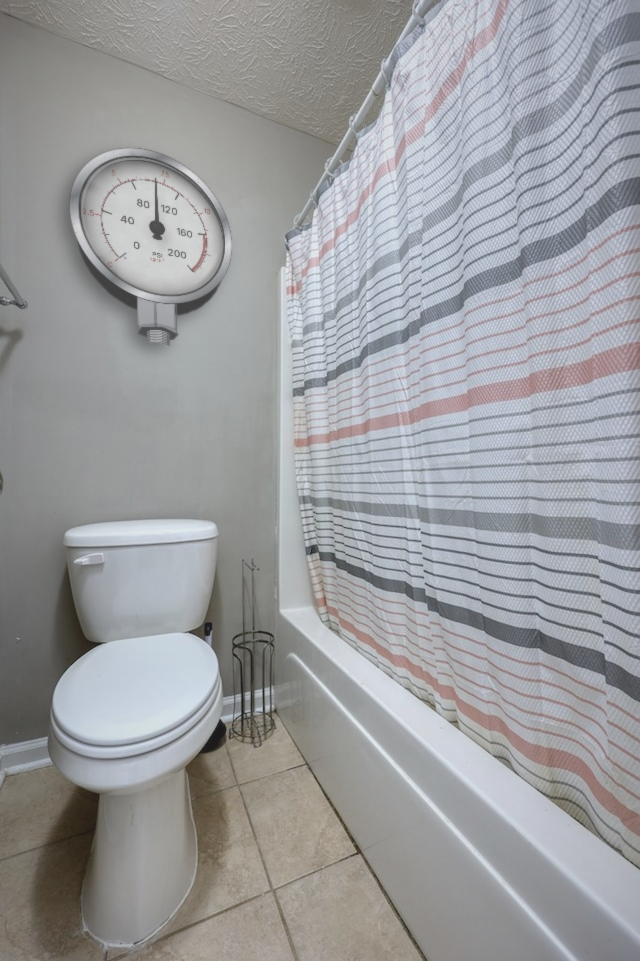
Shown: 100 psi
